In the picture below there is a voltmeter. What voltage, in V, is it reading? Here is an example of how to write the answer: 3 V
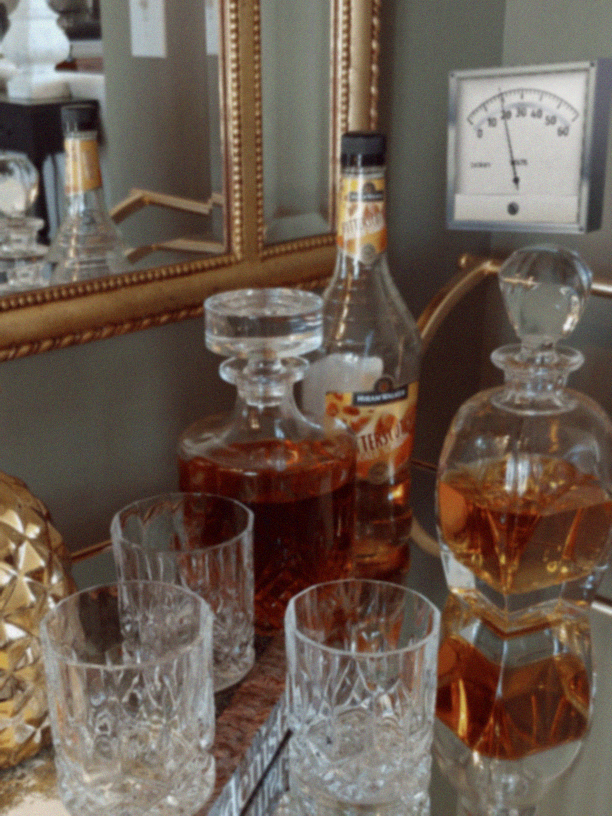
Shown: 20 V
